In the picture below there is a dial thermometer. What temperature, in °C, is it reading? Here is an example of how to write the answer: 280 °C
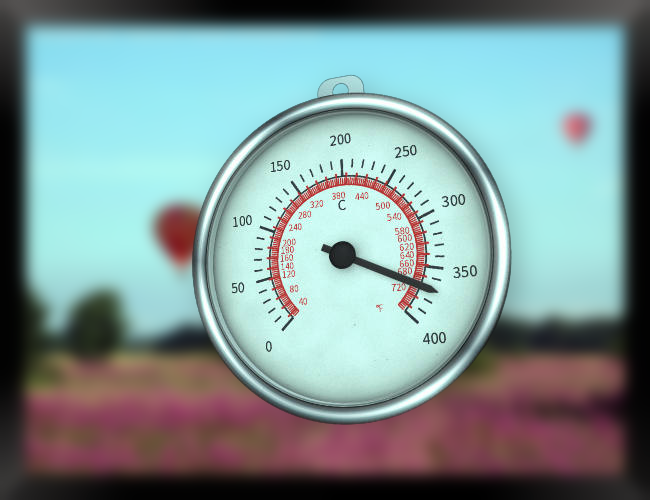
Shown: 370 °C
